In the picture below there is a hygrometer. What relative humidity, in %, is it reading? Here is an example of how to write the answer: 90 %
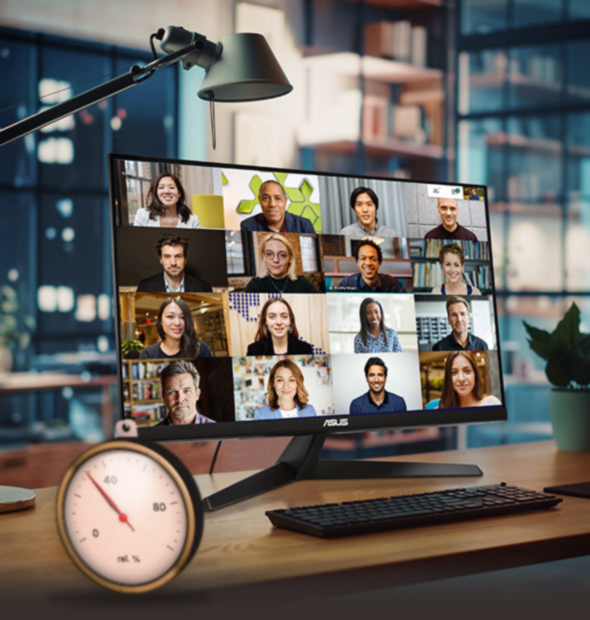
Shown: 32 %
